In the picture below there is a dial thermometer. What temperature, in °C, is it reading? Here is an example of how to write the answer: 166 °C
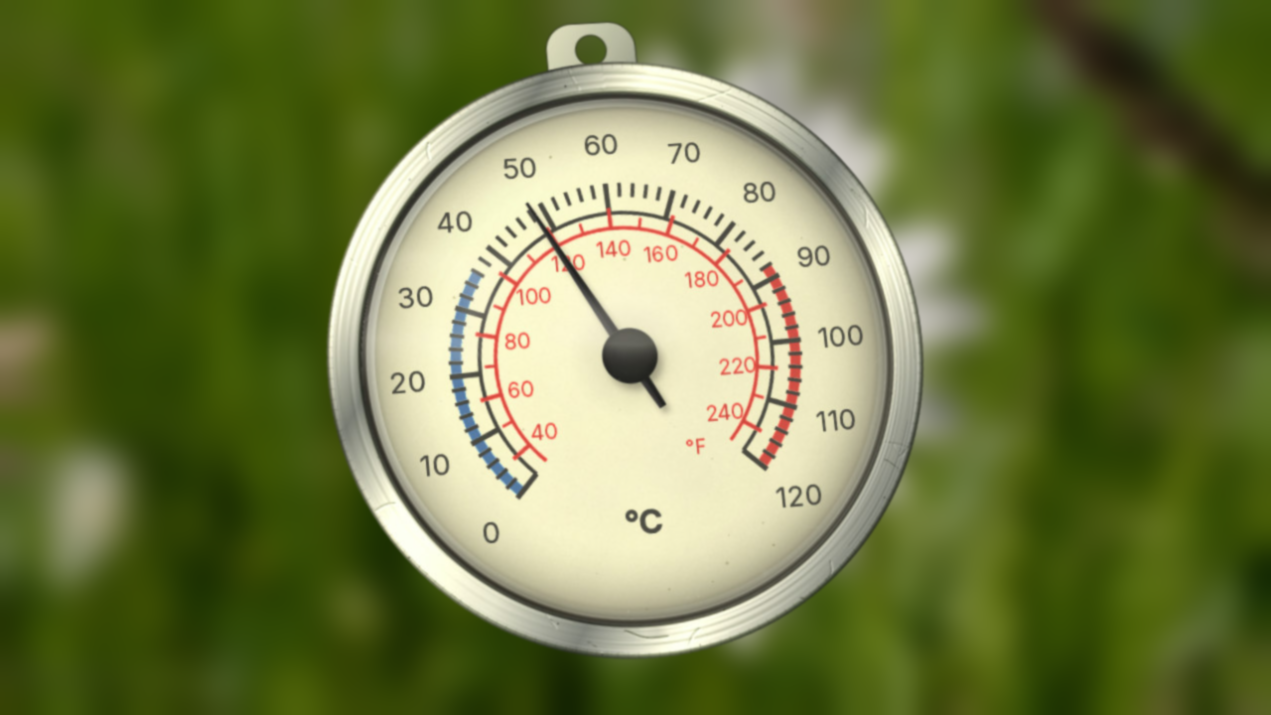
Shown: 48 °C
